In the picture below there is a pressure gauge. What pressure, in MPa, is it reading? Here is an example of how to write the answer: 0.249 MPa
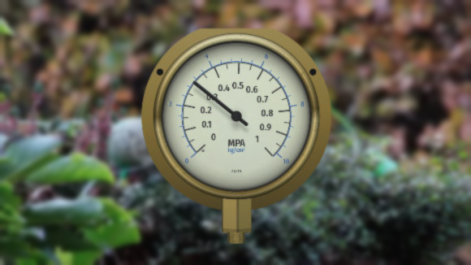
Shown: 0.3 MPa
